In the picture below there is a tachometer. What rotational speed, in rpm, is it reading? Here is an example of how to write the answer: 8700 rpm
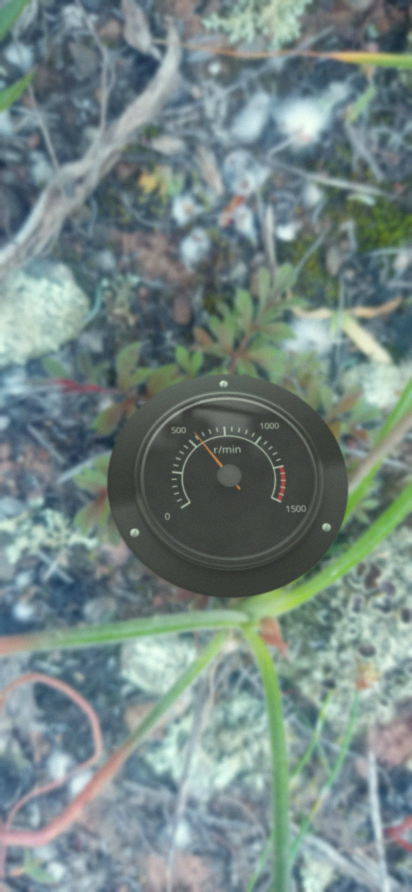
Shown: 550 rpm
